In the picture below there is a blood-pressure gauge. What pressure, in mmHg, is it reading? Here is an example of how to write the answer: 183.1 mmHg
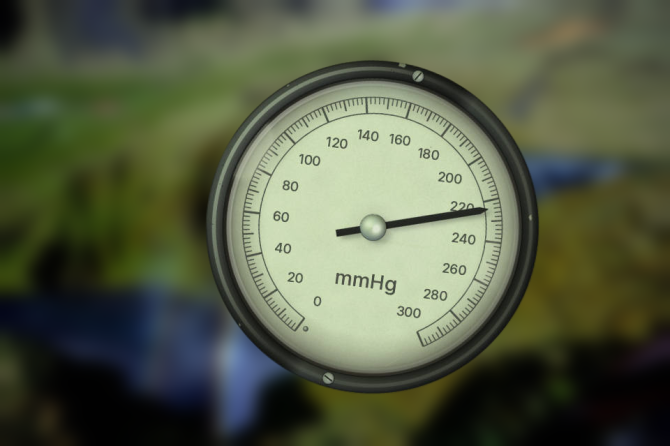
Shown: 224 mmHg
